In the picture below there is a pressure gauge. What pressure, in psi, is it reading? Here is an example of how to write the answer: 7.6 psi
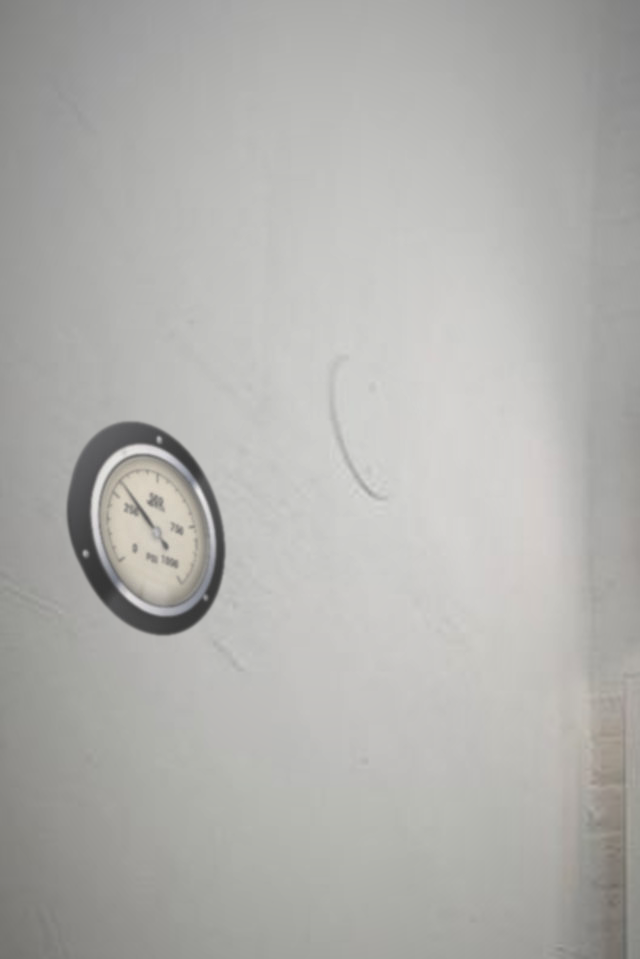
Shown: 300 psi
